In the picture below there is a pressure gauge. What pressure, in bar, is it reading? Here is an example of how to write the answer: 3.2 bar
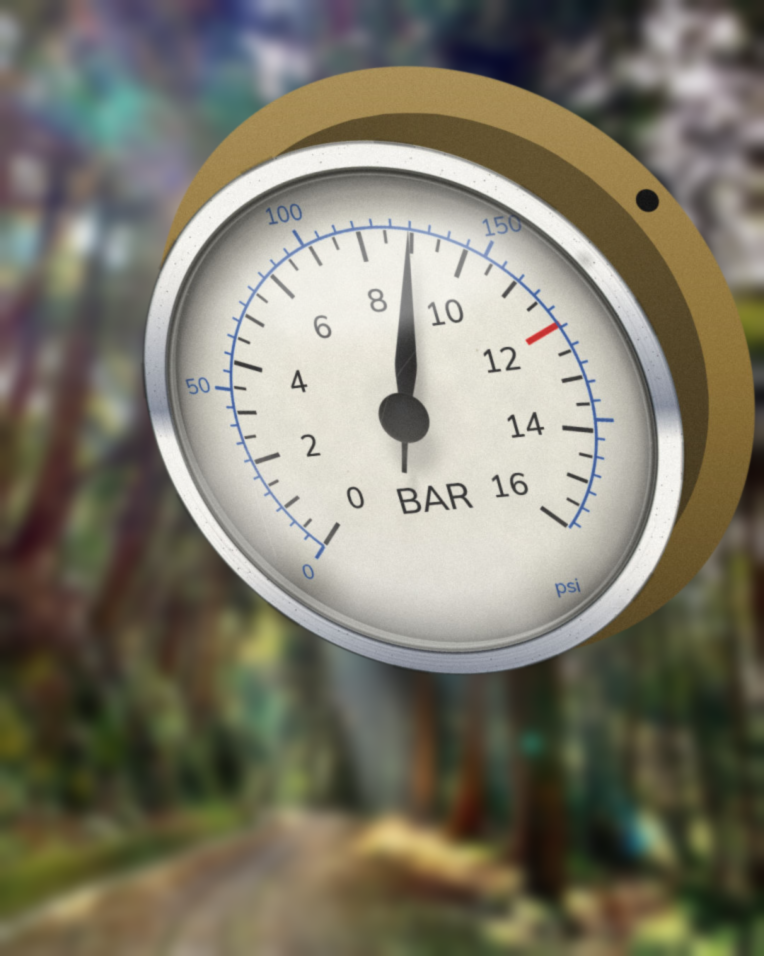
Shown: 9 bar
